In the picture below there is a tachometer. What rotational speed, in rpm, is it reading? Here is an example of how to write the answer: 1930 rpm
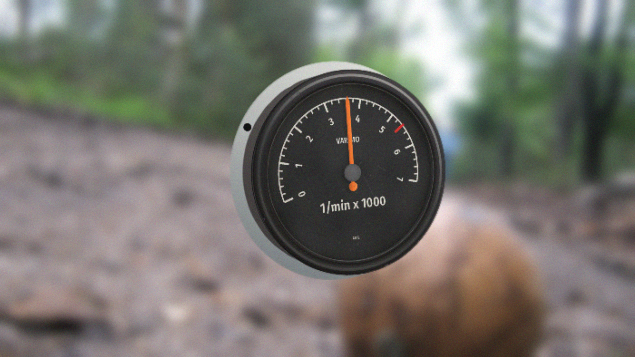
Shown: 3600 rpm
